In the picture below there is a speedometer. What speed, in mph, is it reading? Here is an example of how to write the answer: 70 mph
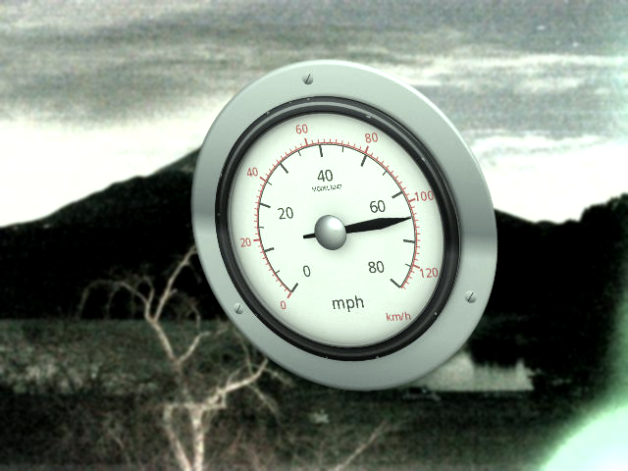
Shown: 65 mph
